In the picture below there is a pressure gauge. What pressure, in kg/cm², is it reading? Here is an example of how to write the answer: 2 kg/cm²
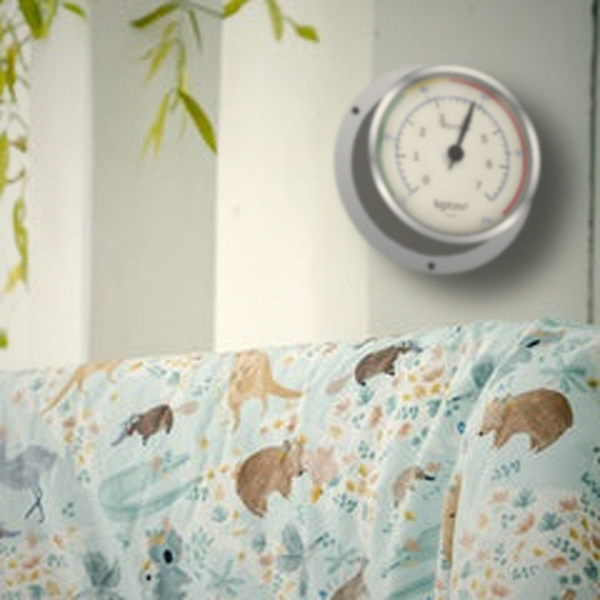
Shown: 4 kg/cm²
